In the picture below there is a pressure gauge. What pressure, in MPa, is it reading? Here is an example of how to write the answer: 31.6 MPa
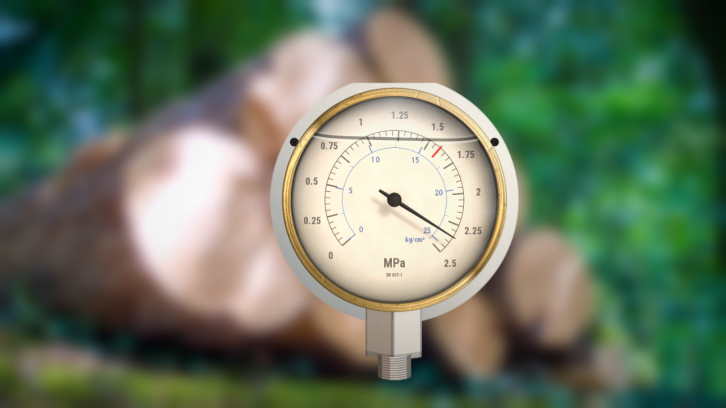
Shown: 2.35 MPa
